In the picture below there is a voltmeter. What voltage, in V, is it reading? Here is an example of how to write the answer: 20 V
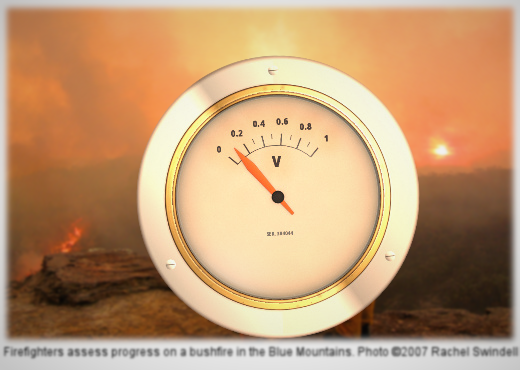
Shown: 0.1 V
